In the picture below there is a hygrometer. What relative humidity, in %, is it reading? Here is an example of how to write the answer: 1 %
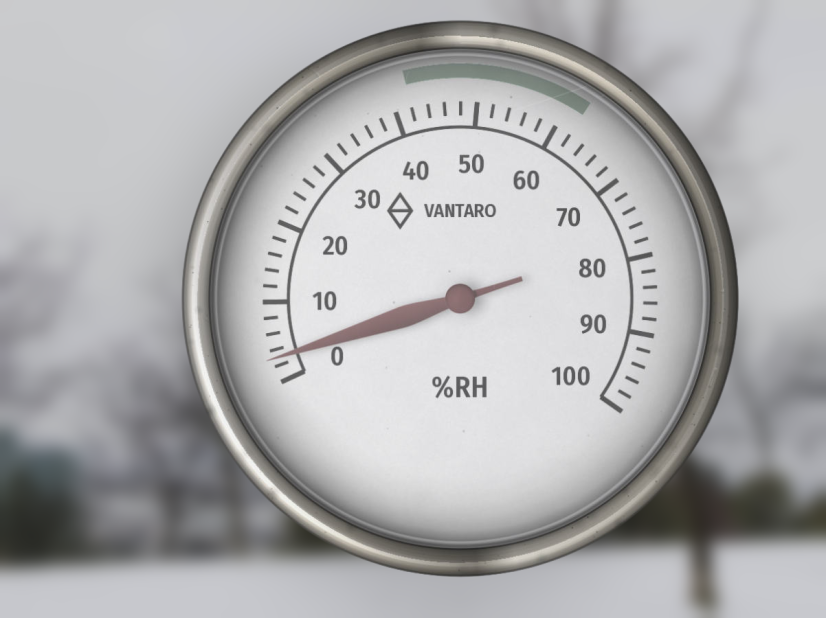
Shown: 3 %
